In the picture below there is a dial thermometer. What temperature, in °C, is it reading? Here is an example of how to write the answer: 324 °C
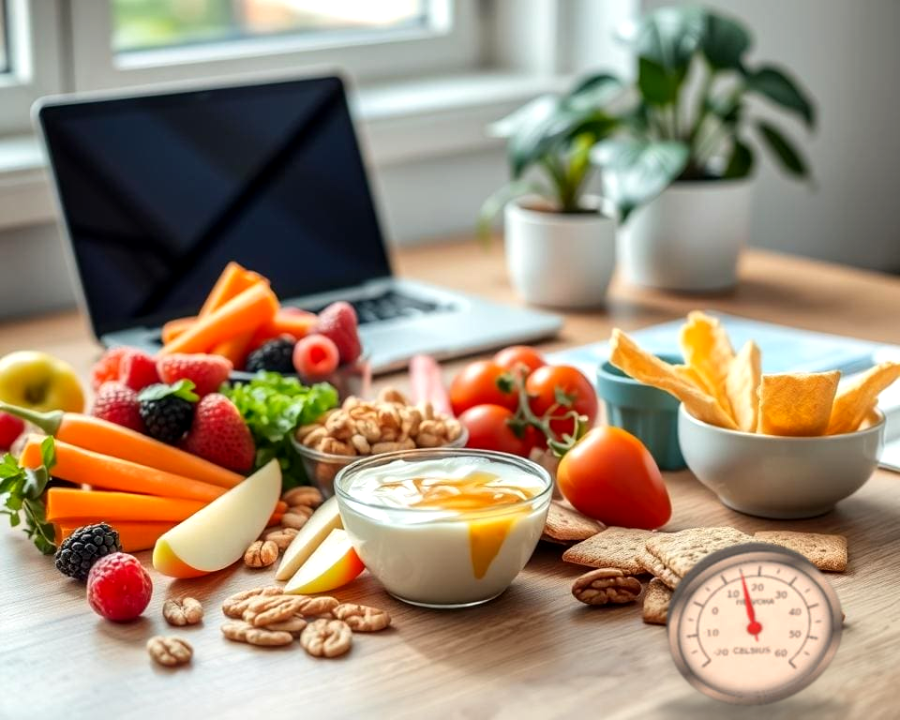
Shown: 15 °C
